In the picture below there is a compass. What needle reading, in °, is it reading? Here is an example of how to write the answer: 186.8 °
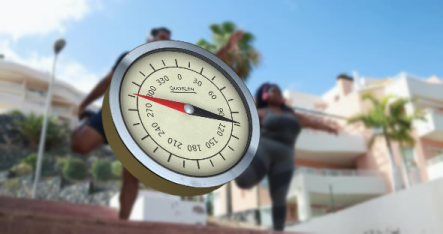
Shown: 285 °
